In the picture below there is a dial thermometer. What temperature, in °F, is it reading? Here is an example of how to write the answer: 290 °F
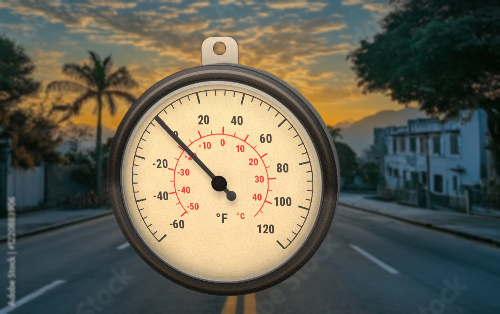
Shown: 0 °F
